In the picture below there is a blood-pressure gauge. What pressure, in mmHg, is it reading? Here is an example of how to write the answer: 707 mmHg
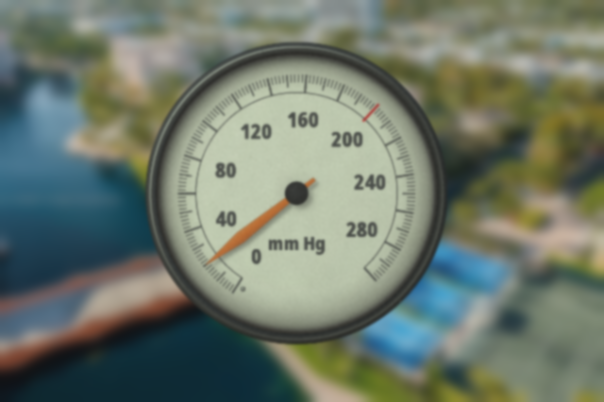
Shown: 20 mmHg
